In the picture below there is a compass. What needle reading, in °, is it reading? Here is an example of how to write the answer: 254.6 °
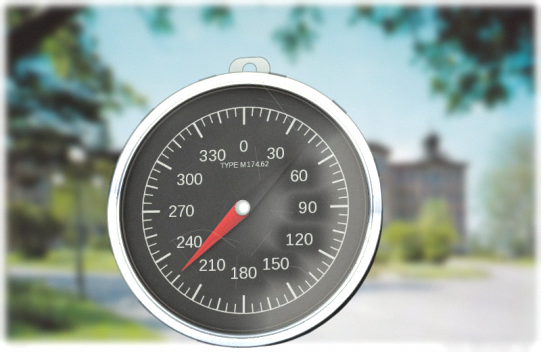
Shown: 225 °
